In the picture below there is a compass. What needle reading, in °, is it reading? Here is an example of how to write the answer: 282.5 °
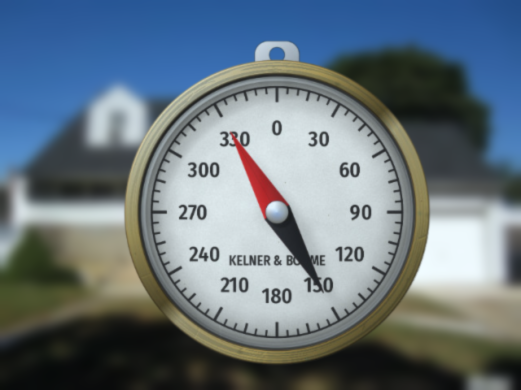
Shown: 330 °
